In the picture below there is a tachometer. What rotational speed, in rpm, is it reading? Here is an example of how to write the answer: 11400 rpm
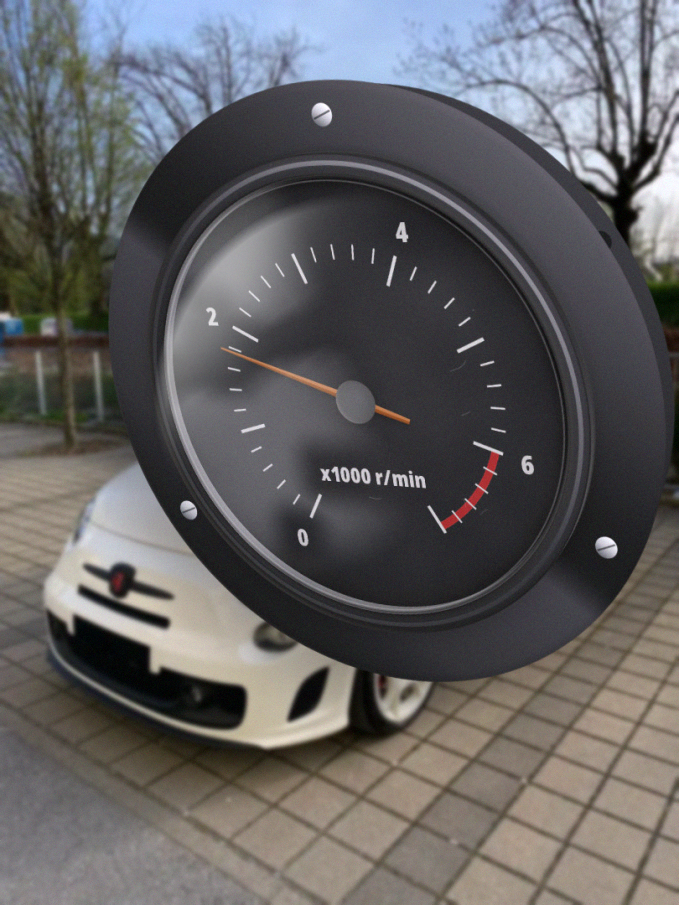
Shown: 1800 rpm
